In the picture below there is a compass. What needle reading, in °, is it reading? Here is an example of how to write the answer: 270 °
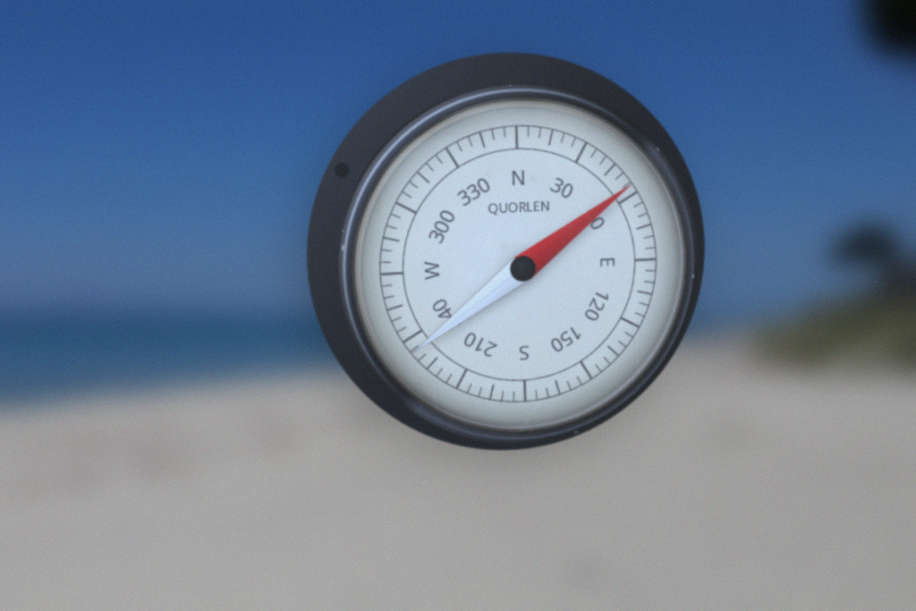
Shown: 55 °
